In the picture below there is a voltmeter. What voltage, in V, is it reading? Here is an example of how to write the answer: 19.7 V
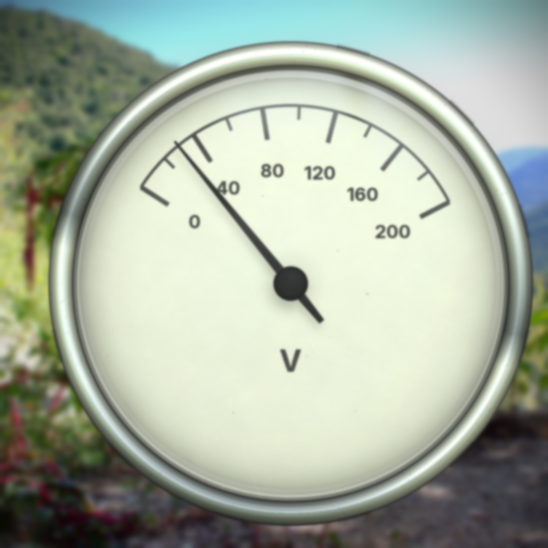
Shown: 30 V
